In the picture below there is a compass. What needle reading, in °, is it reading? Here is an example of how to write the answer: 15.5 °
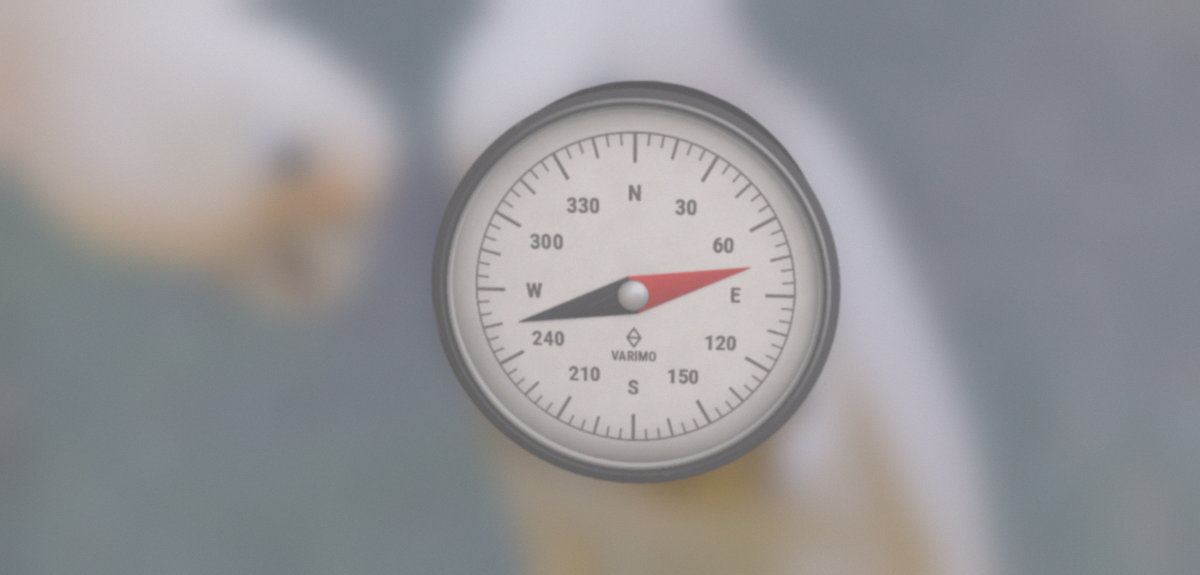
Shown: 75 °
